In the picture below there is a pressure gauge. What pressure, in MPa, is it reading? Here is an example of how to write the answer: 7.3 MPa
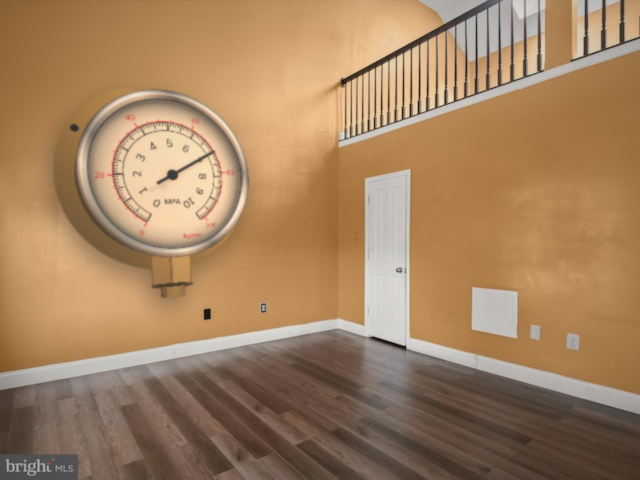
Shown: 7 MPa
